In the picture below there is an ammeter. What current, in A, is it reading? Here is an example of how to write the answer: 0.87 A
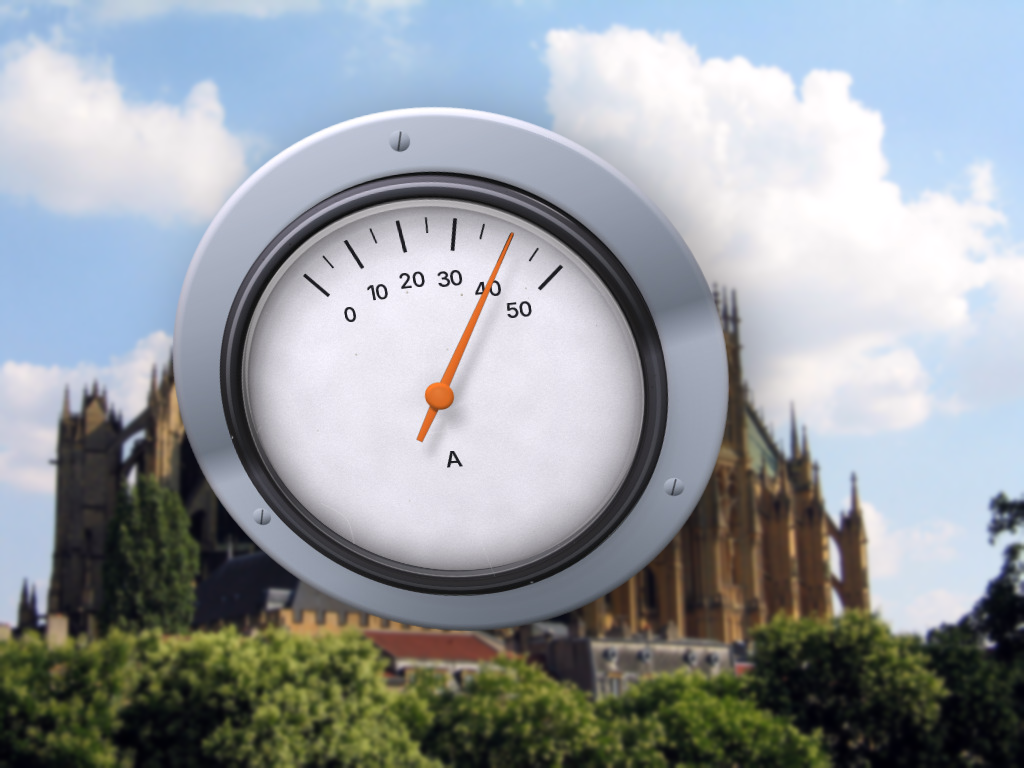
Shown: 40 A
